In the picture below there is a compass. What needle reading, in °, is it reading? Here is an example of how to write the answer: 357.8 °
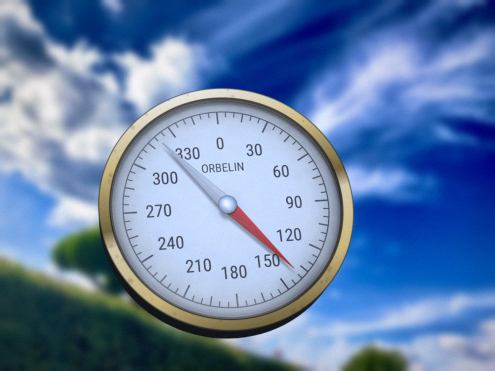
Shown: 140 °
